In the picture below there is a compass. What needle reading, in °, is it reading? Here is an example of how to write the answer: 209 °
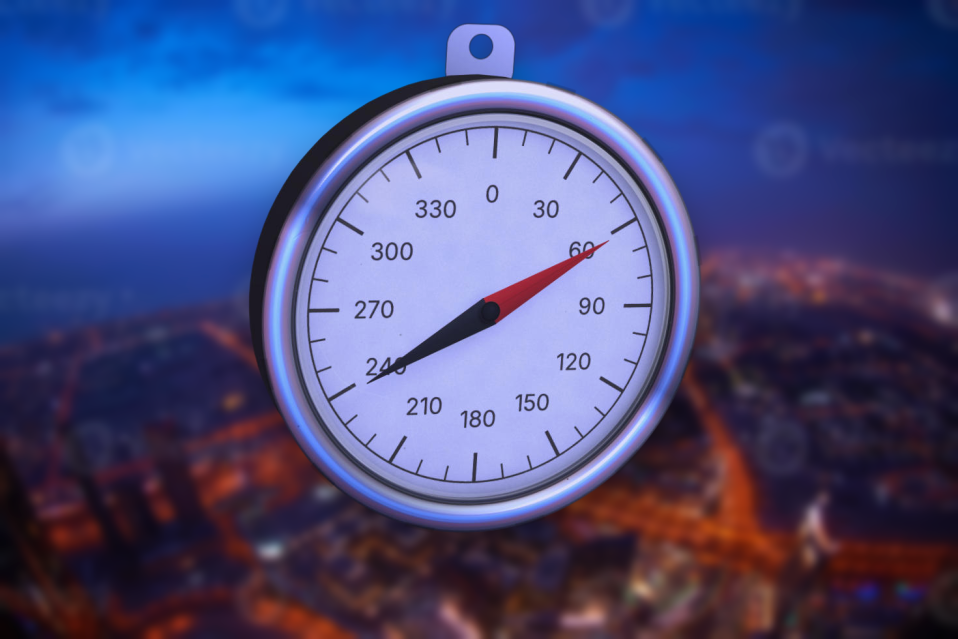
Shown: 60 °
